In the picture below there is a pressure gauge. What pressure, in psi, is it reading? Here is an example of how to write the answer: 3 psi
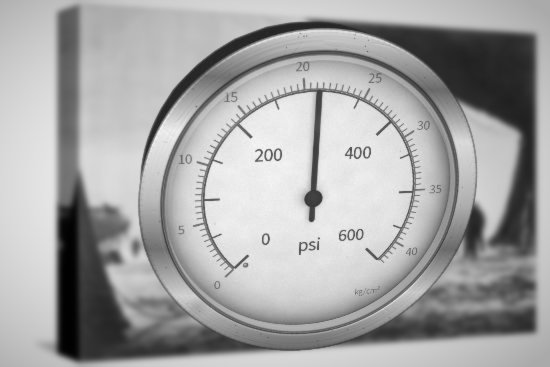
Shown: 300 psi
